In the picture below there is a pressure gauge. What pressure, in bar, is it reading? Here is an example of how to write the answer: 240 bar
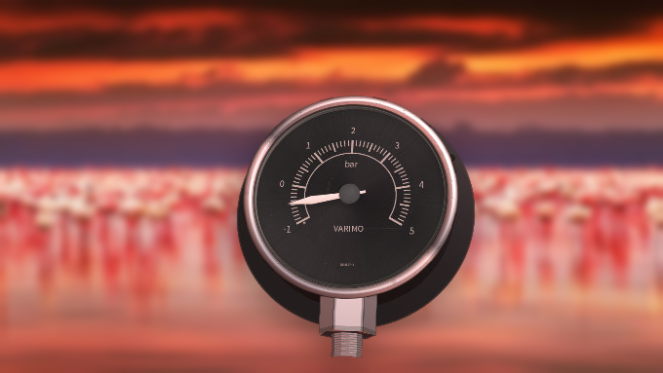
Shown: -0.5 bar
